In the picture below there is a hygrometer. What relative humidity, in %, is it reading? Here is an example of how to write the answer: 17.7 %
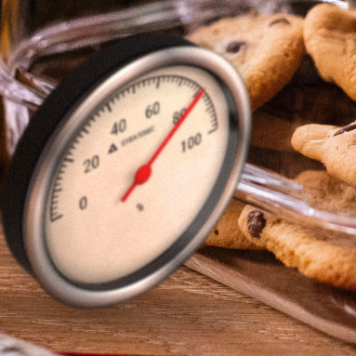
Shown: 80 %
